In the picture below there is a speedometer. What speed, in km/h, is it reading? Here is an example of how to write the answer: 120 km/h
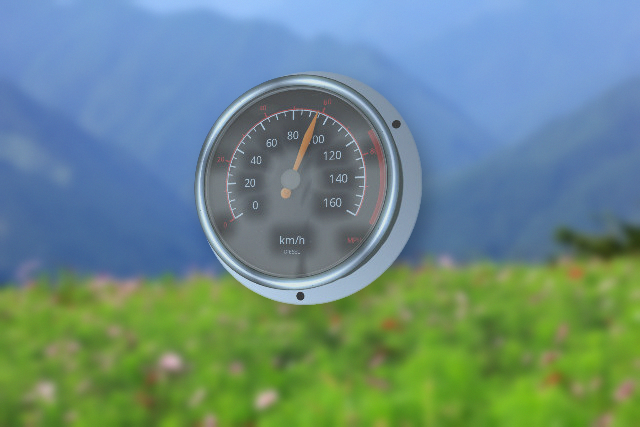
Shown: 95 km/h
